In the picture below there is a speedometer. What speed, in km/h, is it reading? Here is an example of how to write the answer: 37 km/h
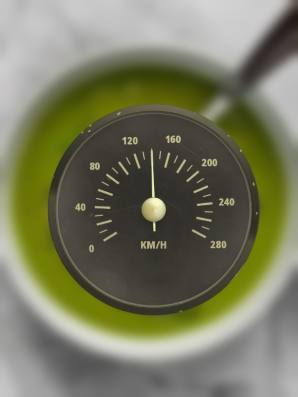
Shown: 140 km/h
